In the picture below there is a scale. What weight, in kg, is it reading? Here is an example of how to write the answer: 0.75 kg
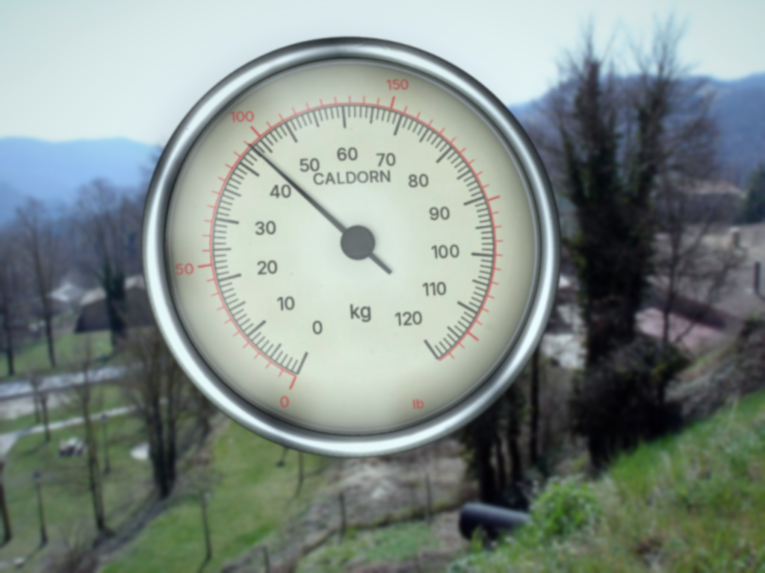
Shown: 43 kg
